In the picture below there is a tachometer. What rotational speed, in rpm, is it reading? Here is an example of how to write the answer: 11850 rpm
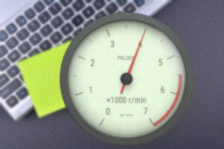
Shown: 4000 rpm
